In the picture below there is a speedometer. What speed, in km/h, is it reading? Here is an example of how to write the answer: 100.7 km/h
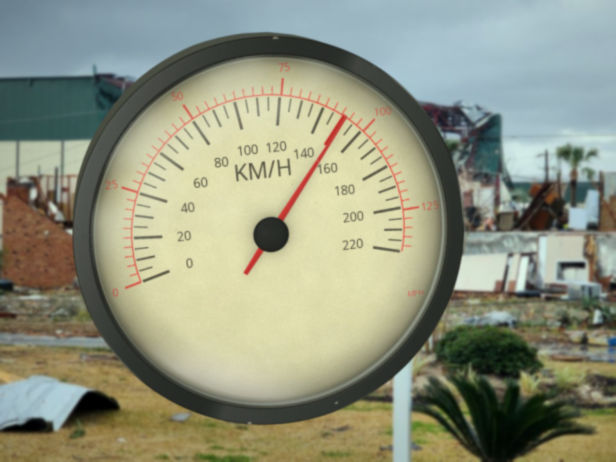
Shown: 150 km/h
